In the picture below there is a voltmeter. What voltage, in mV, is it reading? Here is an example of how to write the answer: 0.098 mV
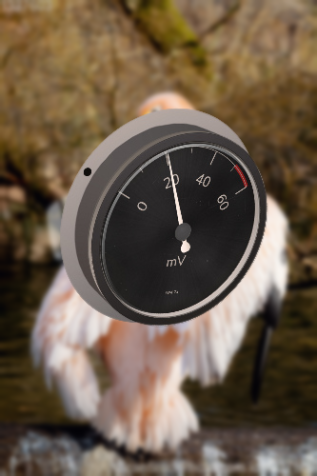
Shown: 20 mV
